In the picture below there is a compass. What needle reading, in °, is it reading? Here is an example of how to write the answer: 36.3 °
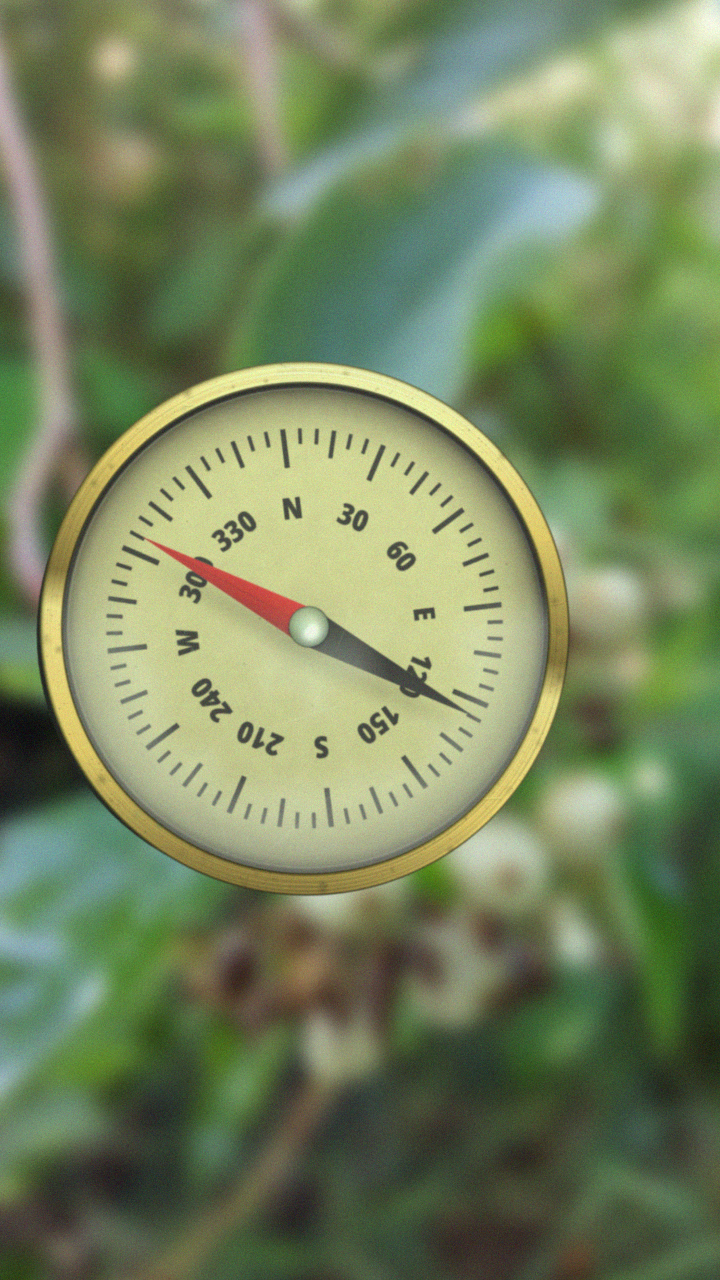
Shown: 305 °
